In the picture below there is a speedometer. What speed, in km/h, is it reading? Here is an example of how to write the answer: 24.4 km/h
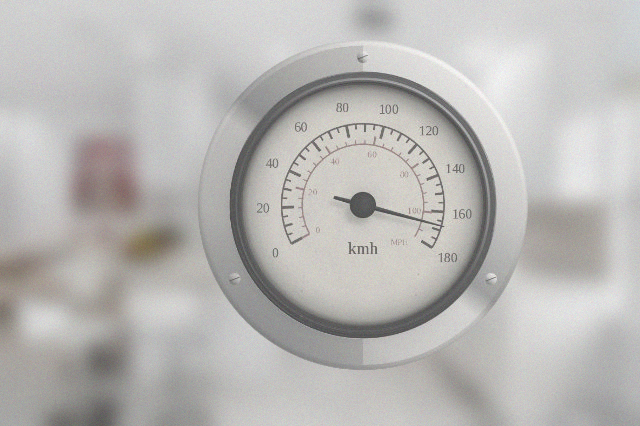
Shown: 167.5 km/h
